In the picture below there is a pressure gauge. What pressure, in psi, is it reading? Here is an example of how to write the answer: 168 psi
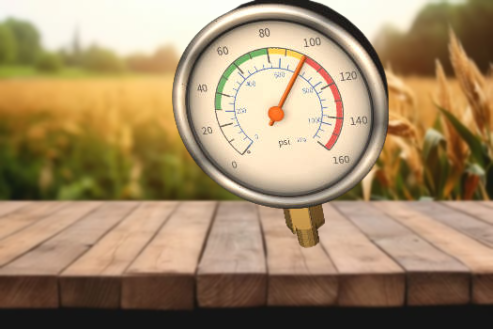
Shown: 100 psi
